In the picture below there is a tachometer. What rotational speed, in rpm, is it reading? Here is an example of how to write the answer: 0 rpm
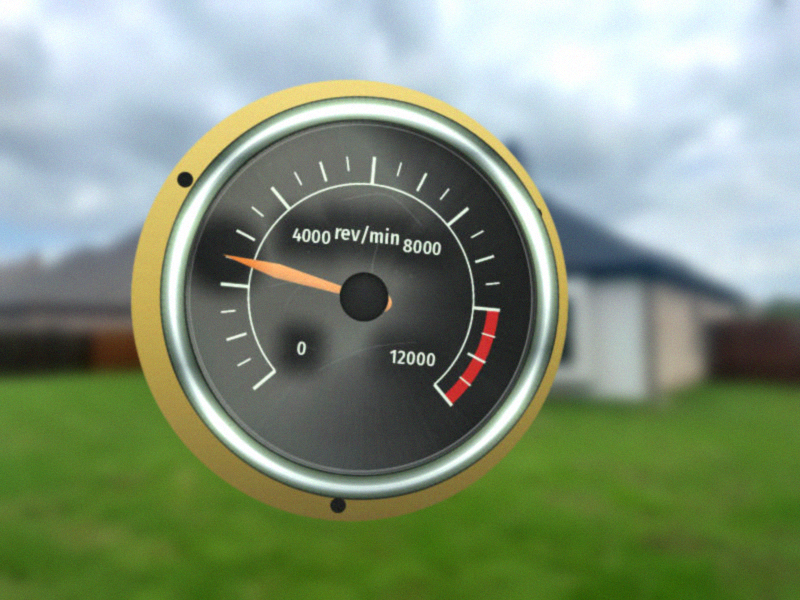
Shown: 2500 rpm
